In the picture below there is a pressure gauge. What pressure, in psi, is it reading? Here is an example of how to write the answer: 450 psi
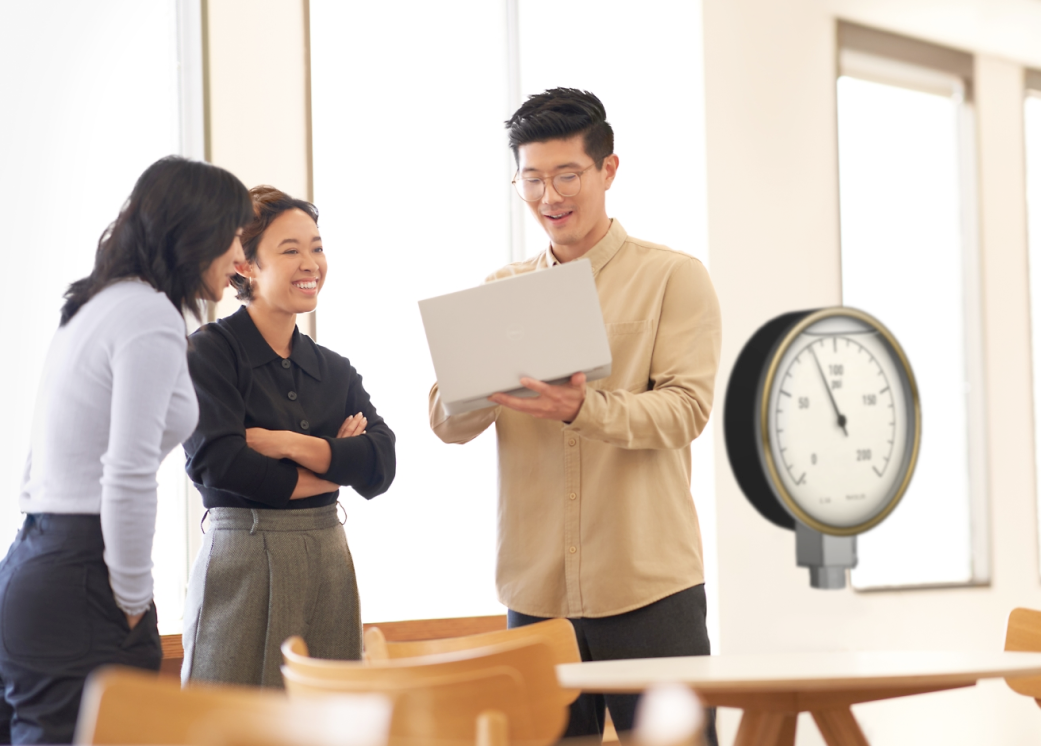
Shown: 80 psi
